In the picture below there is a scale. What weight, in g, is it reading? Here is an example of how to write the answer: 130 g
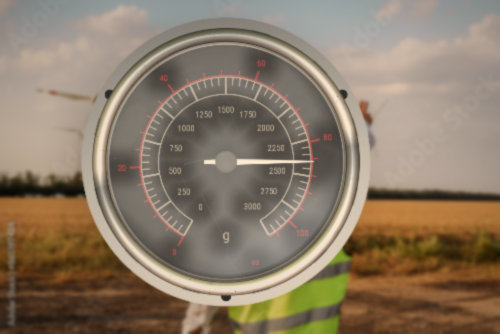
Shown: 2400 g
